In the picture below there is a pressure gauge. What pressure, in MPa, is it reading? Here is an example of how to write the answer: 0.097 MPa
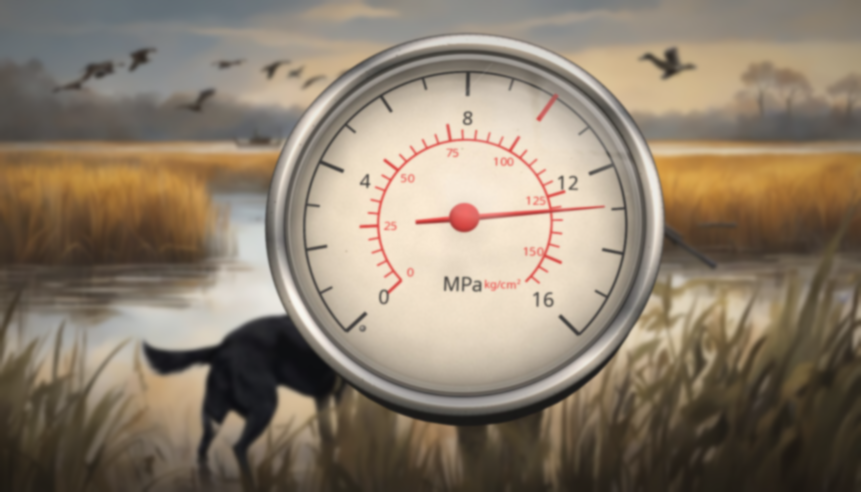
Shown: 13 MPa
